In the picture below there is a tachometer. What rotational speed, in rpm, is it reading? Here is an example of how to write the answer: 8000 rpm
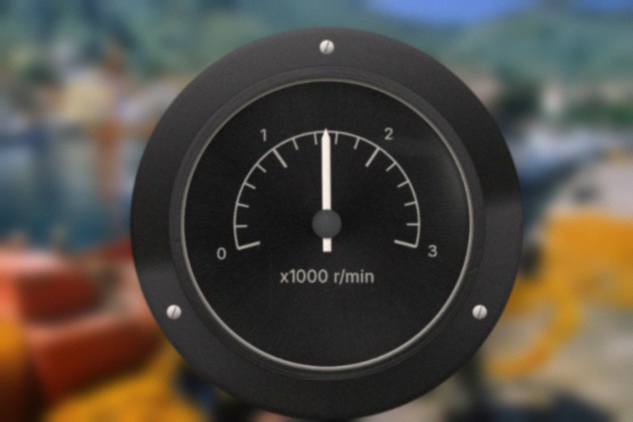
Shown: 1500 rpm
